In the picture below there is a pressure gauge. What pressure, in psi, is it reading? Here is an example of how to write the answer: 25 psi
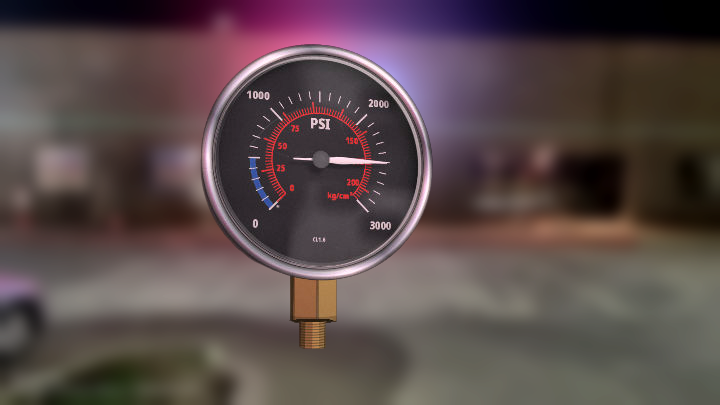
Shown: 2500 psi
